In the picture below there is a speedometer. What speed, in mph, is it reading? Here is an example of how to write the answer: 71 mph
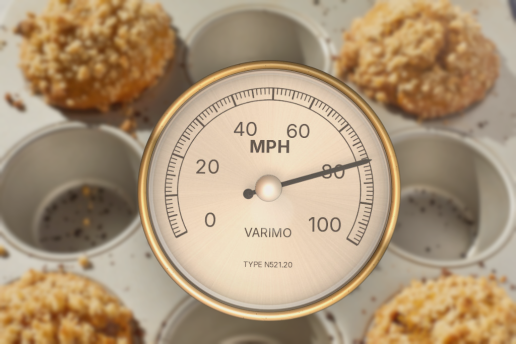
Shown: 80 mph
